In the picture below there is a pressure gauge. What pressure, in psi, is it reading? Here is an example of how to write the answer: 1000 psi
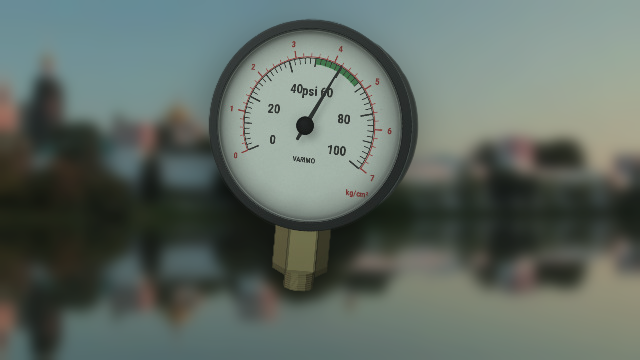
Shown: 60 psi
